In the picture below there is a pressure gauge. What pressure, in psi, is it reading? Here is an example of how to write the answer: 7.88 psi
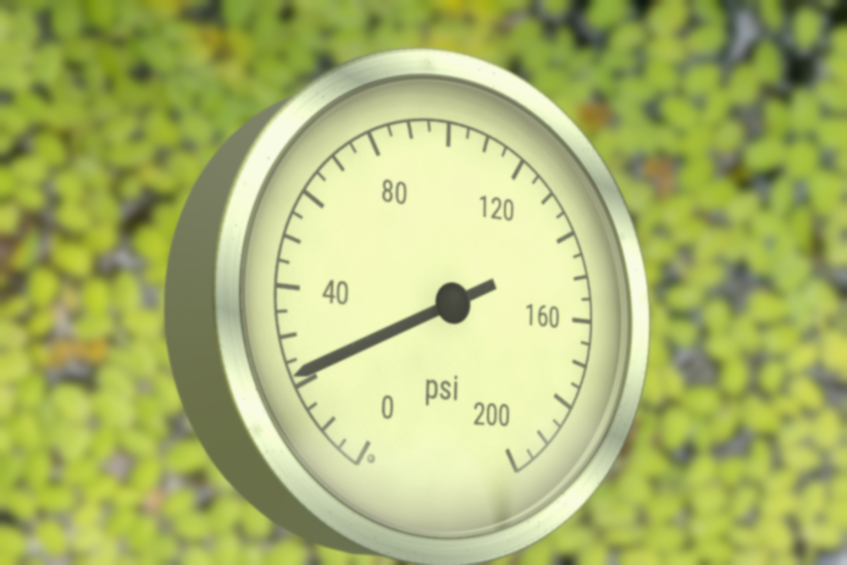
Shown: 22.5 psi
